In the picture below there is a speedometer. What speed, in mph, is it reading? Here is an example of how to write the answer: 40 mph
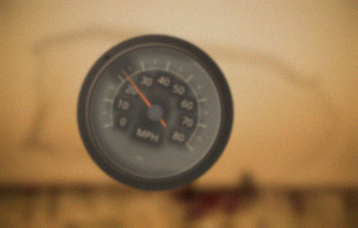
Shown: 22.5 mph
